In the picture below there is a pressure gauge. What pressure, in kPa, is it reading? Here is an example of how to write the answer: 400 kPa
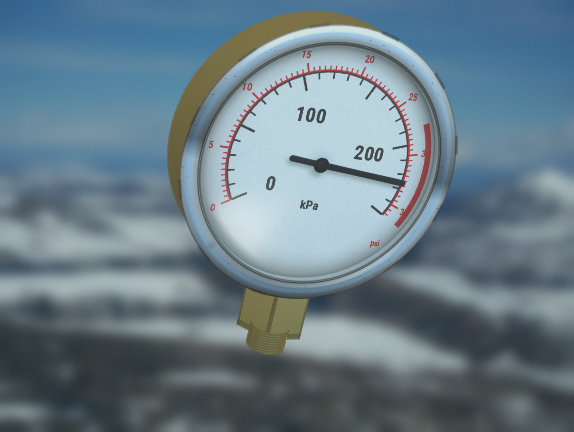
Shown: 225 kPa
